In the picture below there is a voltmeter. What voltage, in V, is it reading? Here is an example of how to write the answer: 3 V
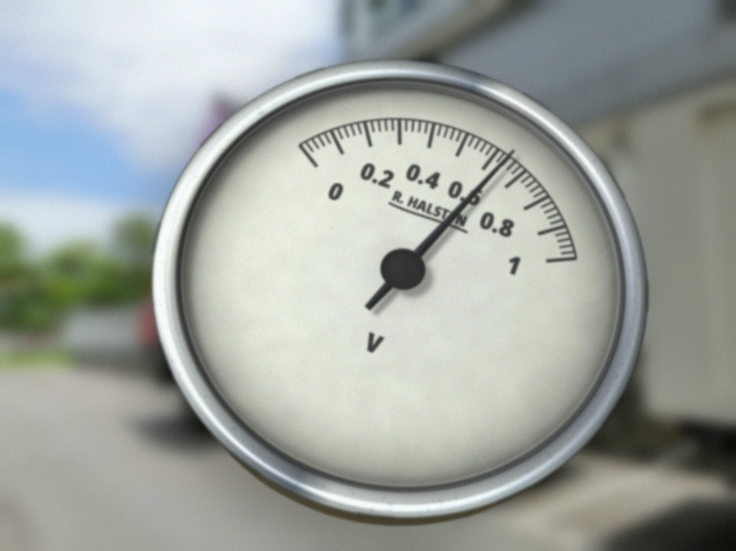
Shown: 0.64 V
